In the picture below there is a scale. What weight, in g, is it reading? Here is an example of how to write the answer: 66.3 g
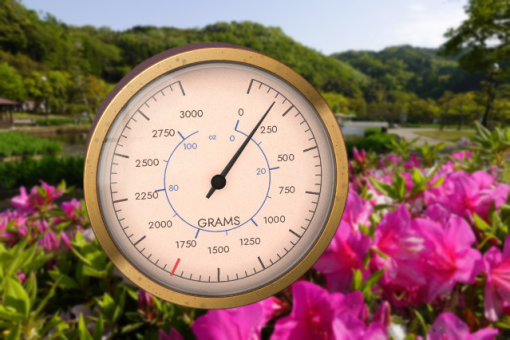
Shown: 150 g
